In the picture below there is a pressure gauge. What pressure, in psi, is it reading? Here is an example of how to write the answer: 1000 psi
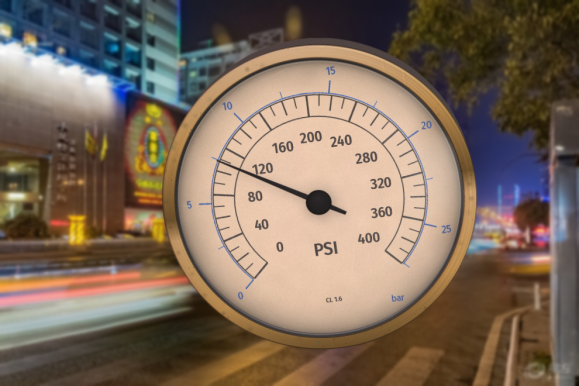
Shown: 110 psi
